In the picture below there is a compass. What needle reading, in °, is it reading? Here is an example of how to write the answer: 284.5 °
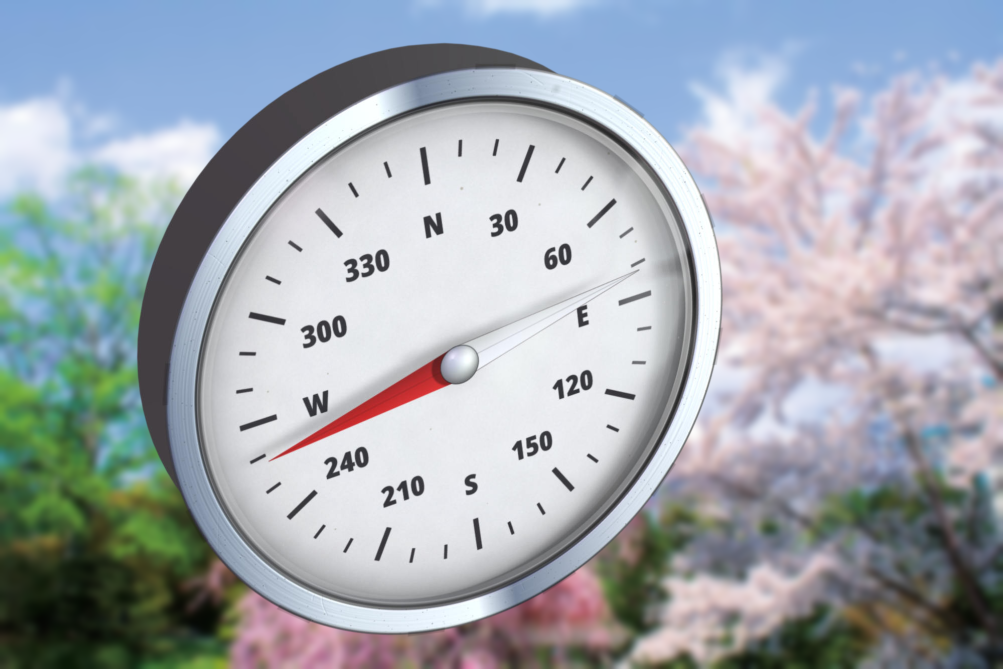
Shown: 260 °
